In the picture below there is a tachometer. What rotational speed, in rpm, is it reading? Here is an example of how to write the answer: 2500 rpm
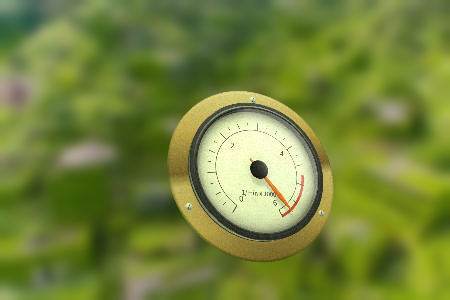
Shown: 5750 rpm
